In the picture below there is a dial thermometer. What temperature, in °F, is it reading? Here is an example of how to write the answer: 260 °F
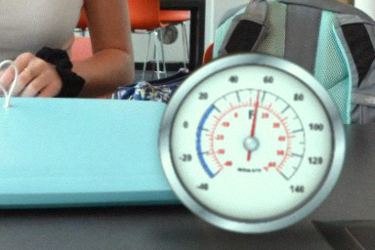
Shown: 55 °F
